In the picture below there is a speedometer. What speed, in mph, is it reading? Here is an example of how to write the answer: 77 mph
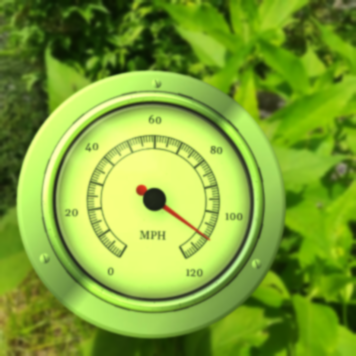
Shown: 110 mph
